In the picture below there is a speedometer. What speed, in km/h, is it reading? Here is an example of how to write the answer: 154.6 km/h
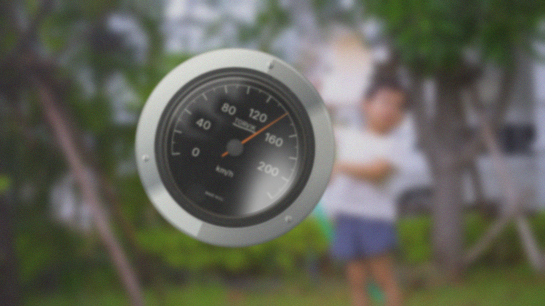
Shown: 140 km/h
